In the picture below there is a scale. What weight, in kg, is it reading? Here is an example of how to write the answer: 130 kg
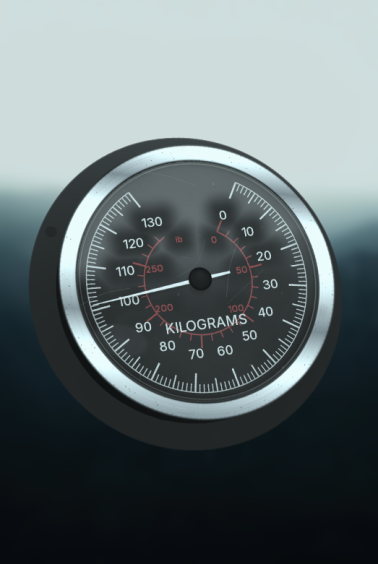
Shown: 101 kg
